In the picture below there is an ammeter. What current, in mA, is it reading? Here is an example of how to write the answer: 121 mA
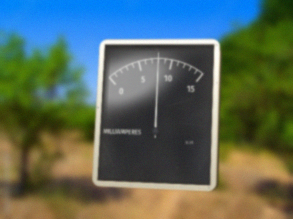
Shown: 8 mA
